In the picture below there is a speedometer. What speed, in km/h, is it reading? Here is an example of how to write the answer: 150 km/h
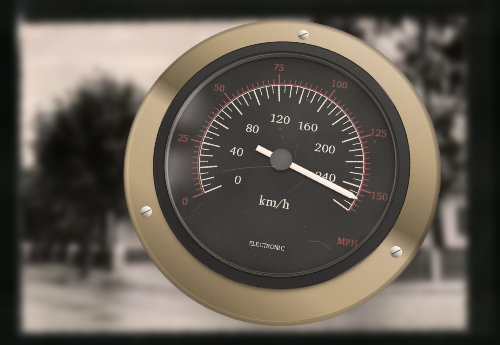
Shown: 250 km/h
